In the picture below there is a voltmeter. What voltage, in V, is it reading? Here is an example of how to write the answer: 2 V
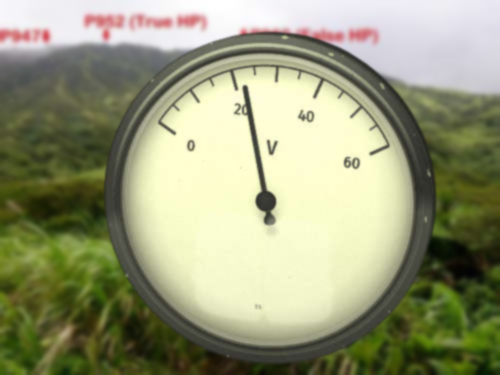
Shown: 22.5 V
